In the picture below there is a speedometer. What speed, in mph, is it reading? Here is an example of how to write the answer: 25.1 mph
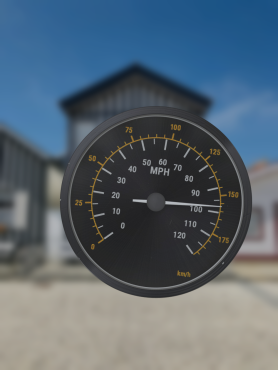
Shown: 97.5 mph
